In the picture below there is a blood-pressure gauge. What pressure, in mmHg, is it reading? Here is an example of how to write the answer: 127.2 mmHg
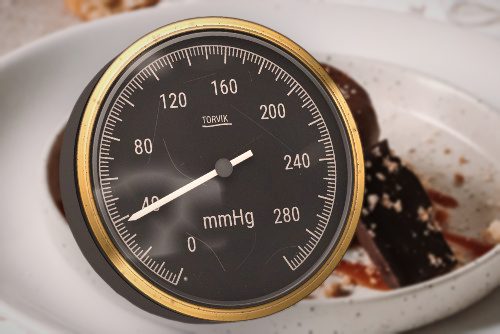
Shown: 38 mmHg
